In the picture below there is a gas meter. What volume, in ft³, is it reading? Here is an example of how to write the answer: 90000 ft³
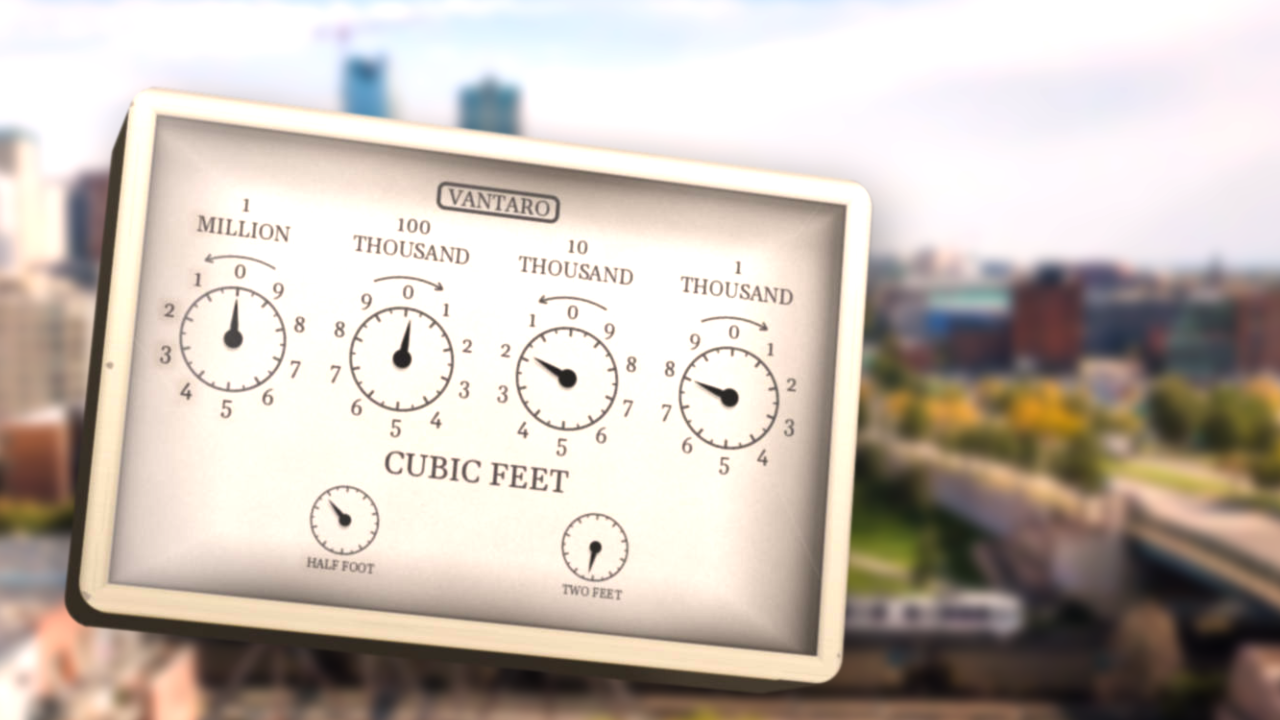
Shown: 1800 ft³
